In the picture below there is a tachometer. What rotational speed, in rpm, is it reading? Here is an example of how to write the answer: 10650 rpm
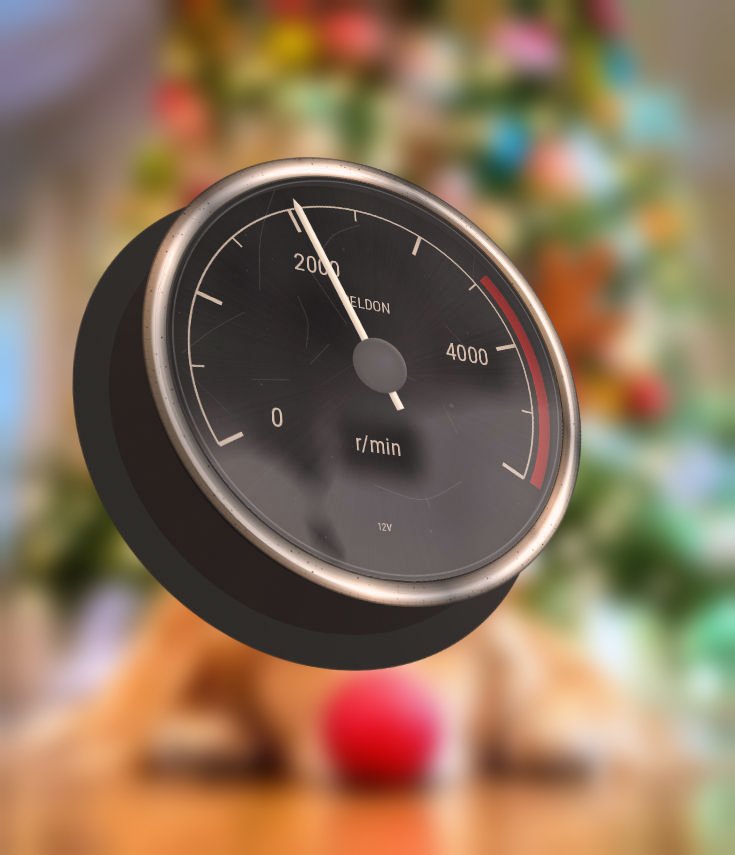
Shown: 2000 rpm
